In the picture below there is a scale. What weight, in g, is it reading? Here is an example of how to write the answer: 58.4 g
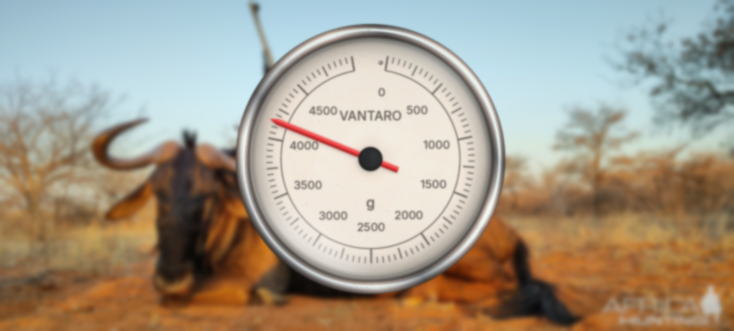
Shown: 4150 g
